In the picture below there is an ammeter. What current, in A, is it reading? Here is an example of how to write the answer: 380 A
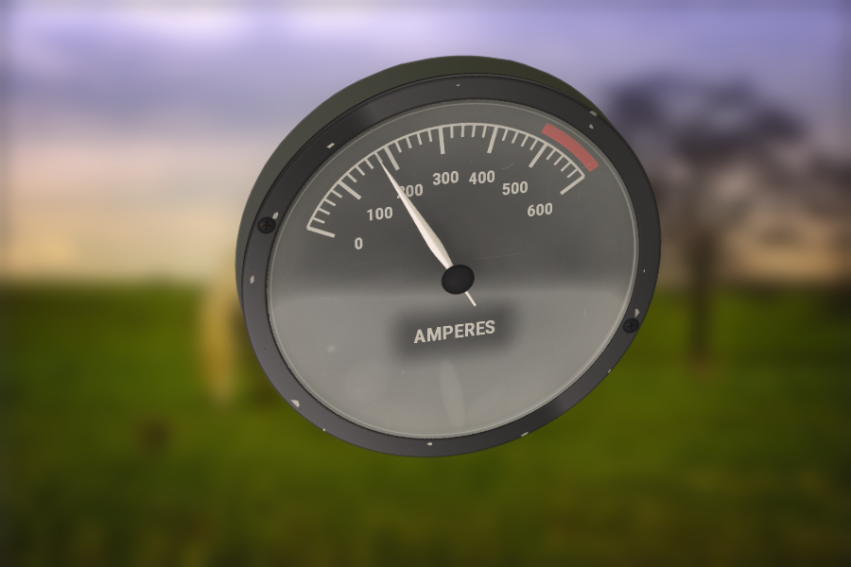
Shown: 180 A
